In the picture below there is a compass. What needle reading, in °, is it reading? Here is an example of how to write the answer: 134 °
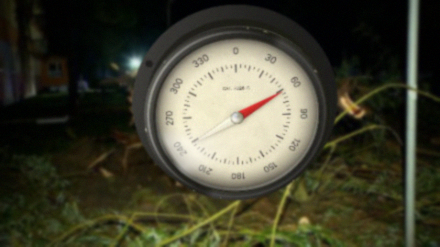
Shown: 60 °
